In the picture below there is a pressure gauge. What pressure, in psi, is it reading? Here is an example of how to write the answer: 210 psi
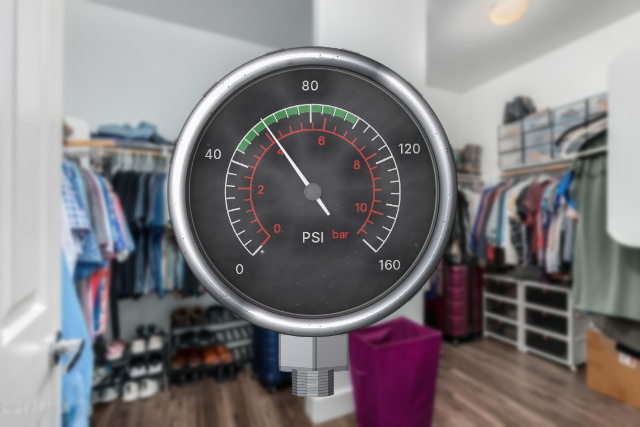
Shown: 60 psi
